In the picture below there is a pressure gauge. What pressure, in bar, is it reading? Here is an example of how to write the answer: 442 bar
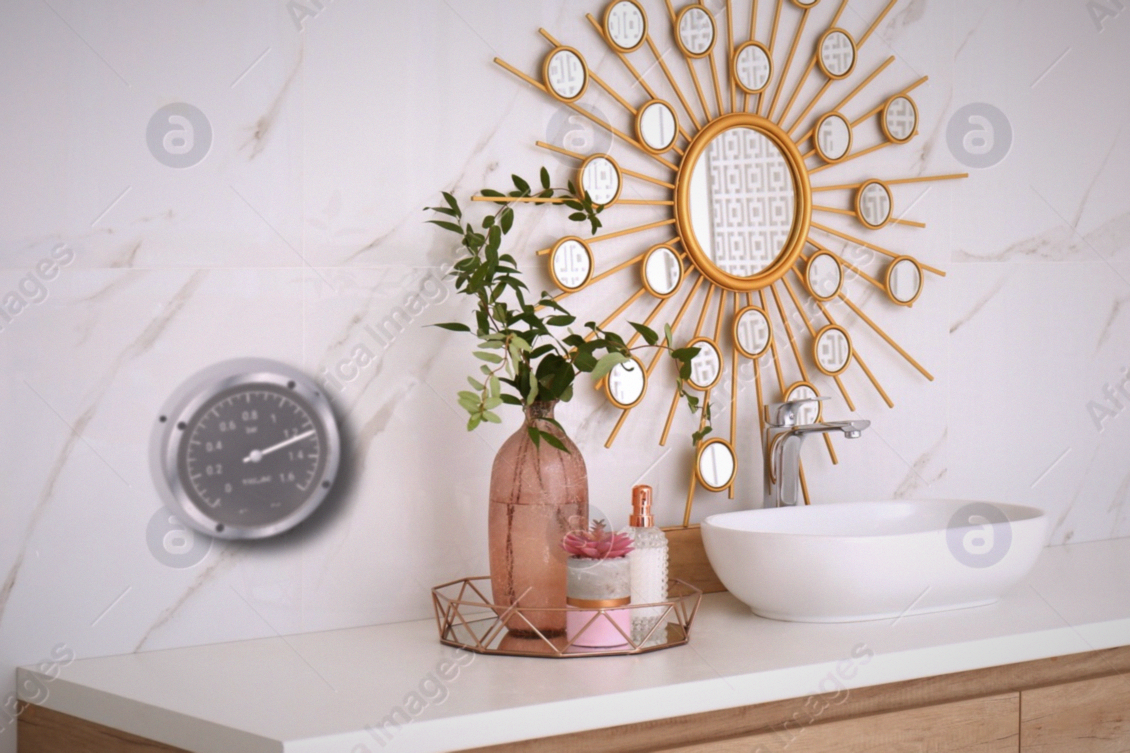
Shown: 1.25 bar
